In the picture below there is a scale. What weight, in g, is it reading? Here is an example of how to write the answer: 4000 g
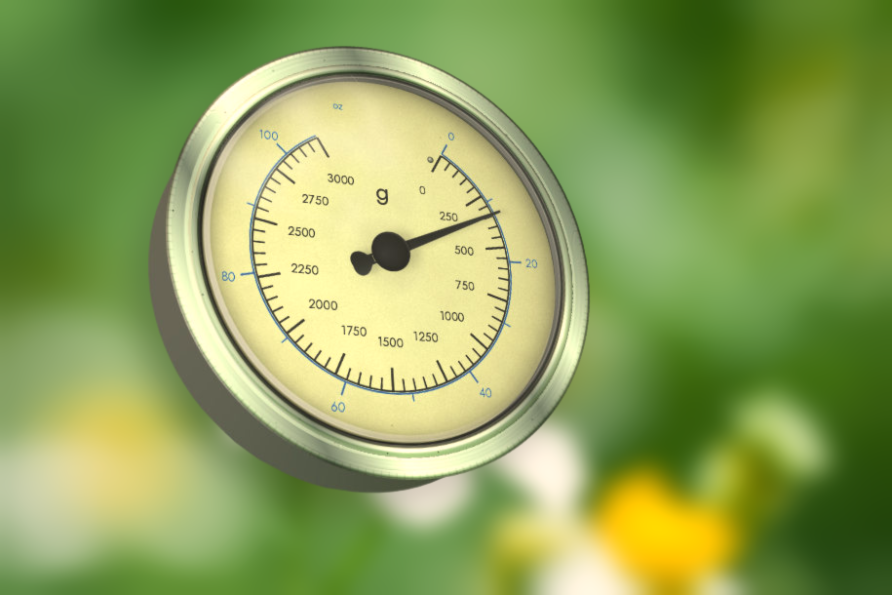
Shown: 350 g
